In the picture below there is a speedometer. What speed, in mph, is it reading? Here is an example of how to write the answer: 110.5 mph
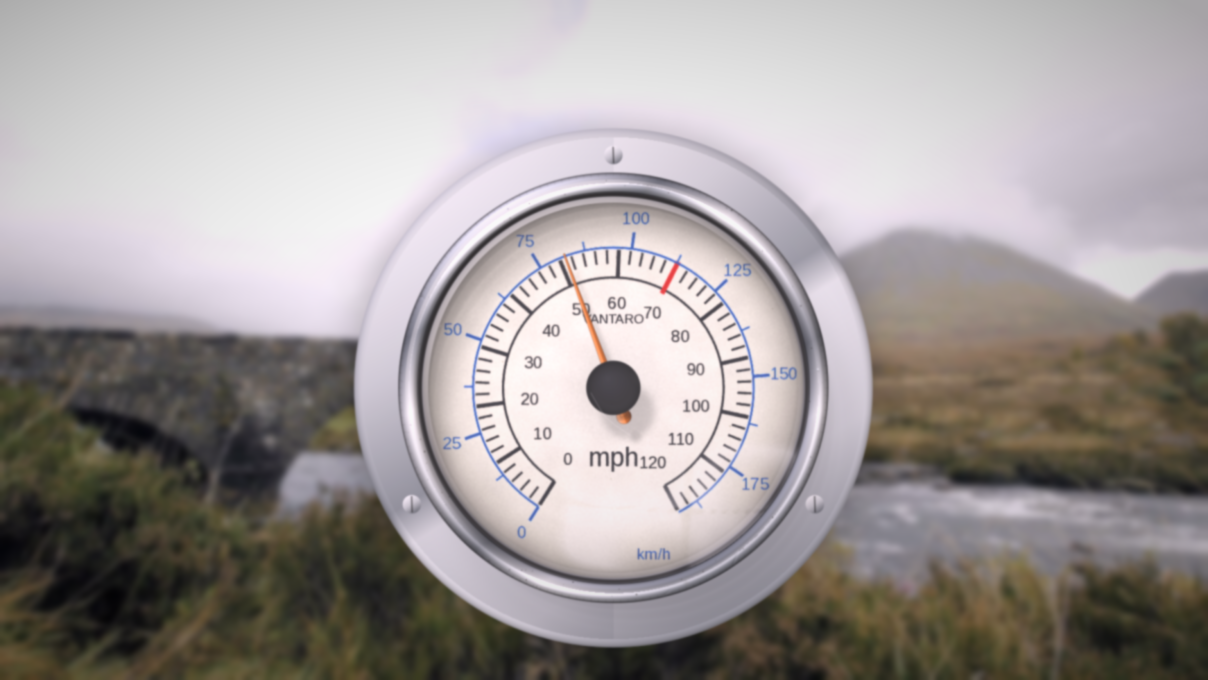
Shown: 51 mph
